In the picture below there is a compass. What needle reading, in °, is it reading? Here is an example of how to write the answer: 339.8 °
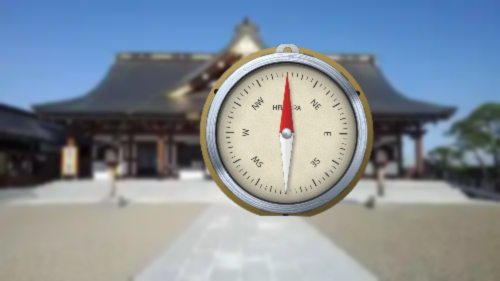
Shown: 0 °
